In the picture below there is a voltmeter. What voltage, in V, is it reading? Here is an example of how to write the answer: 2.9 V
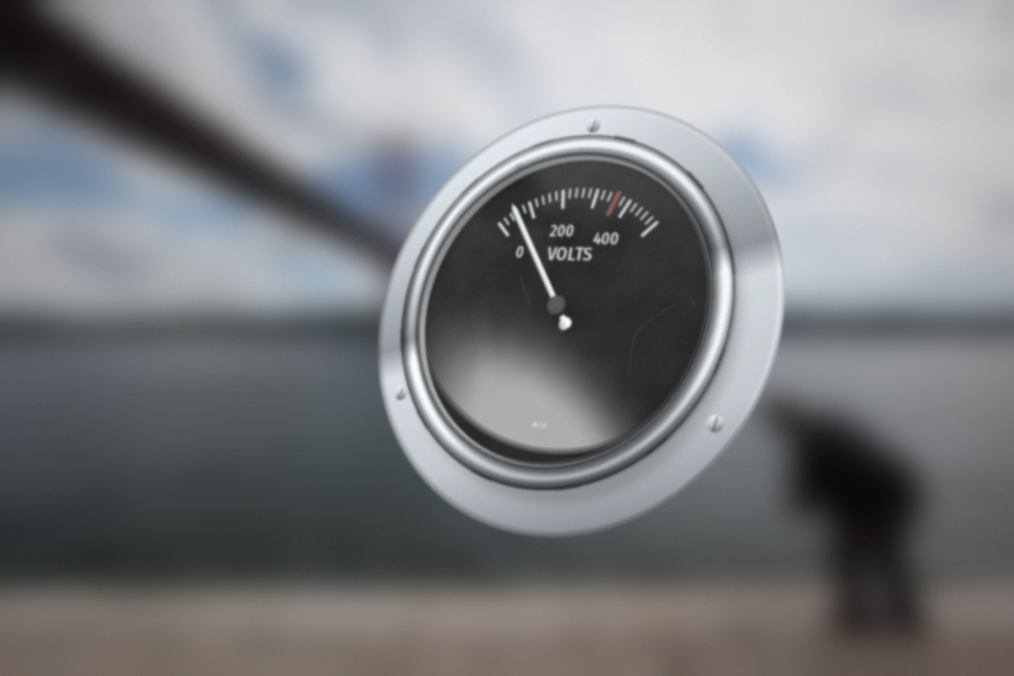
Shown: 60 V
